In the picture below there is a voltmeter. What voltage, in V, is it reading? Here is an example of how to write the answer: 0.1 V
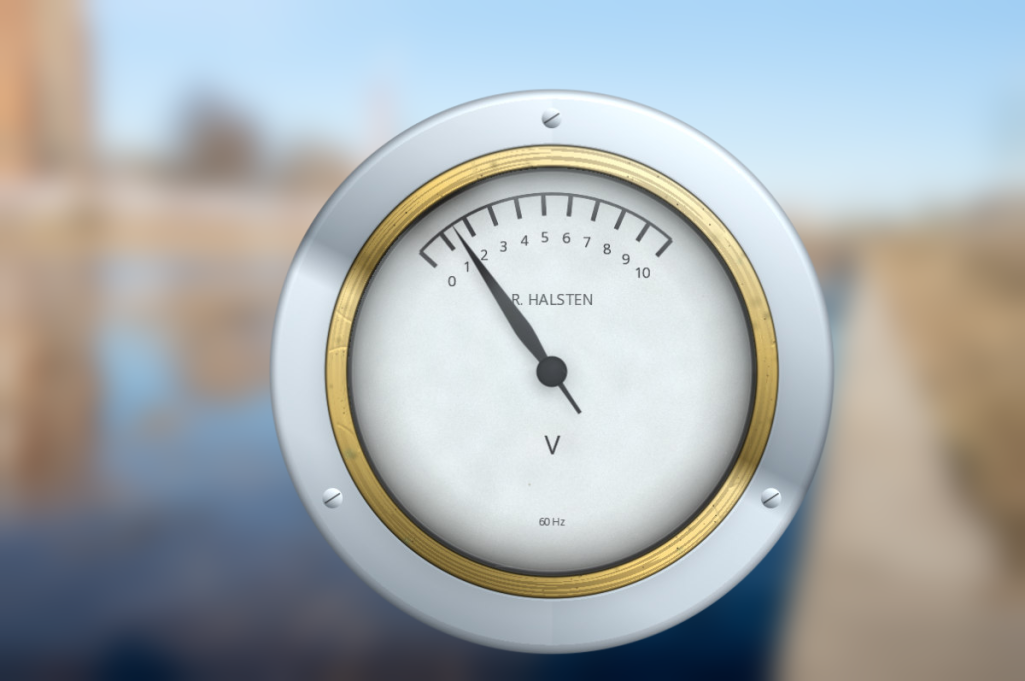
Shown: 1.5 V
